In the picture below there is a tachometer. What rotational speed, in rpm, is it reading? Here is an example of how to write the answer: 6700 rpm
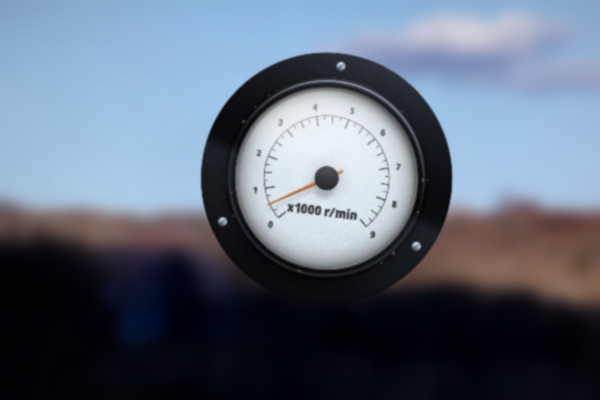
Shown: 500 rpm
